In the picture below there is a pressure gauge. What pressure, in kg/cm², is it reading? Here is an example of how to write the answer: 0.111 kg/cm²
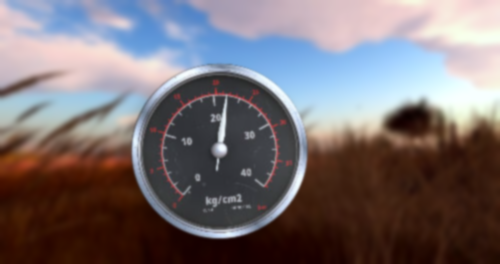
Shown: 22 kg/cm²
